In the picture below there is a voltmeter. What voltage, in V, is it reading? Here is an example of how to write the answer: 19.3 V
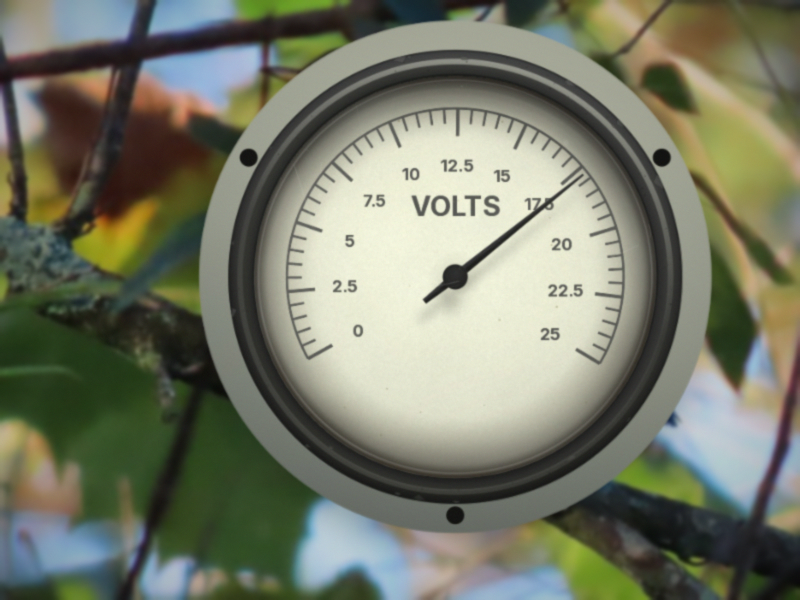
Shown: 17.75 V
